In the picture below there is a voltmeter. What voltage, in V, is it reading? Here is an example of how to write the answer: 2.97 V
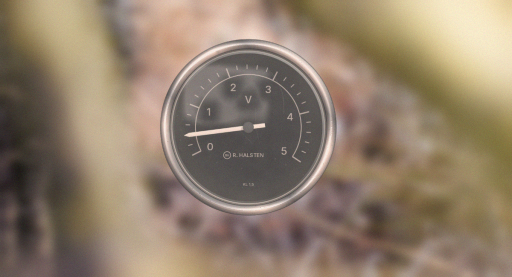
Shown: 0.4 V
